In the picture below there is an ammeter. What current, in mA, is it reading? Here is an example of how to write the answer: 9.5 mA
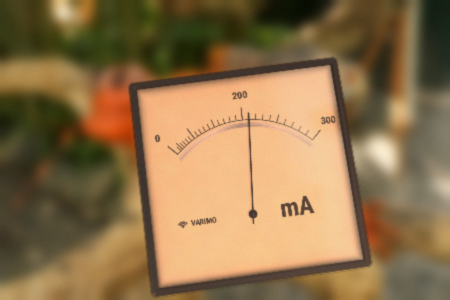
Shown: 210 mA
